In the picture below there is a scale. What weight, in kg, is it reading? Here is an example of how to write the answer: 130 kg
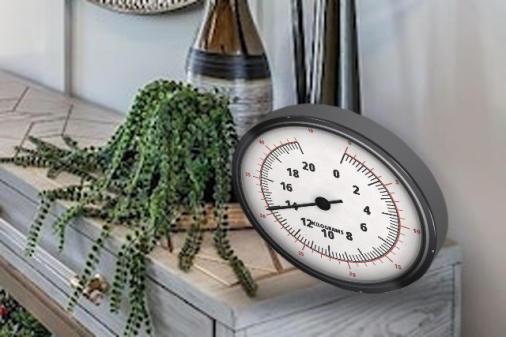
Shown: 14 kg
